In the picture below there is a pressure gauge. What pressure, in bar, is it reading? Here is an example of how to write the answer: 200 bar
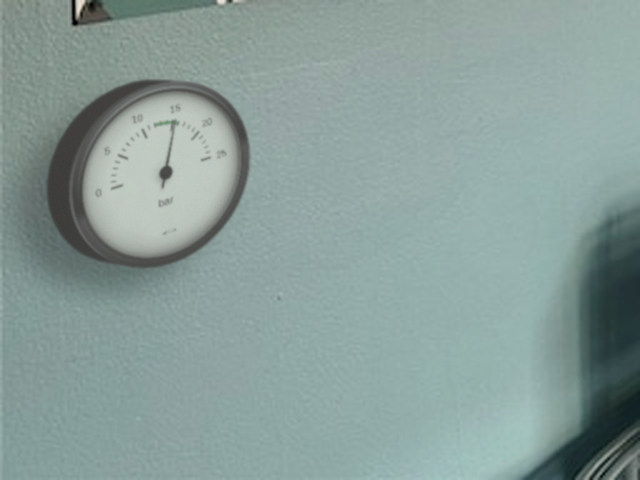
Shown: 15 bar
